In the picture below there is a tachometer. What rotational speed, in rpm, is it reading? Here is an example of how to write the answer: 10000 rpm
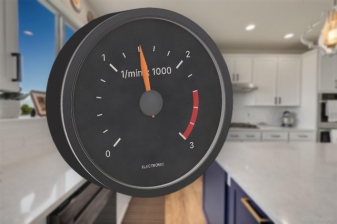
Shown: 1400 rpm
